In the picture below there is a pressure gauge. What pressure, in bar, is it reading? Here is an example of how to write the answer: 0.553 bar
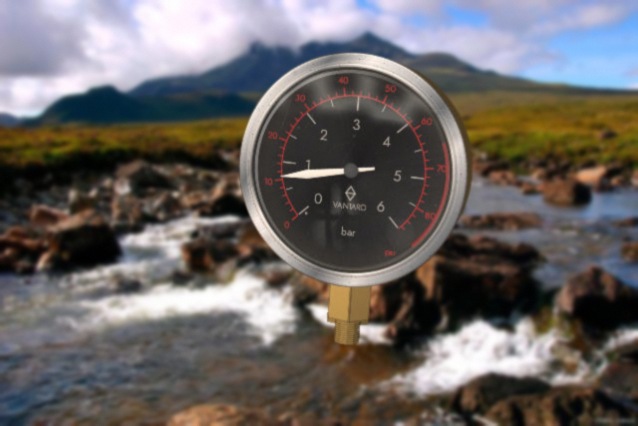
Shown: 0.75 bar
